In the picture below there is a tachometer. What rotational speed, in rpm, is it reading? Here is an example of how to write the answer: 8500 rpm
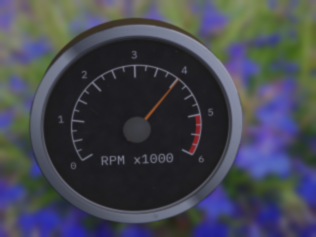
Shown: 4000 rpm
